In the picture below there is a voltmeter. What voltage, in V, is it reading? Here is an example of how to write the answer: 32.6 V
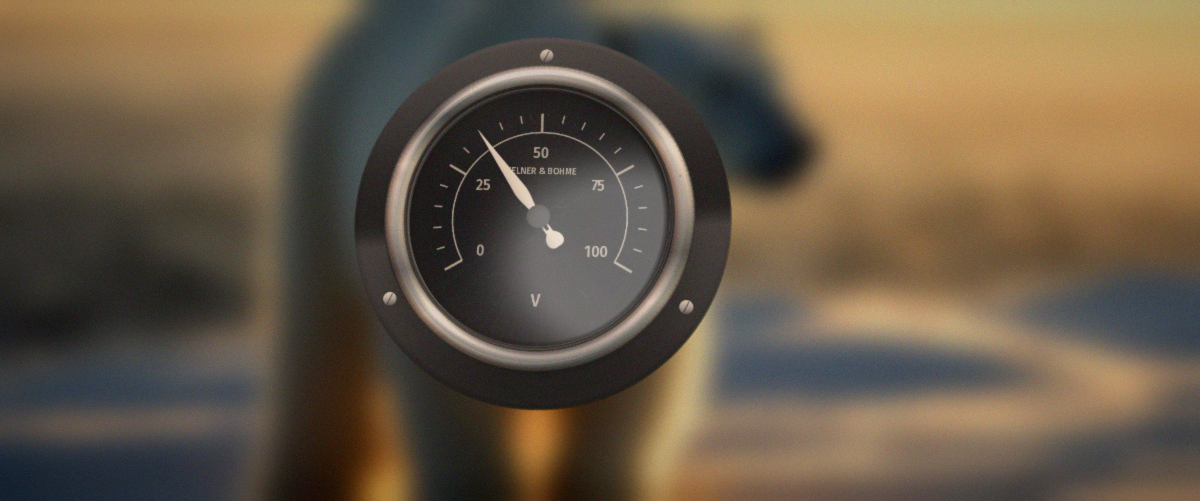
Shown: 35 V
